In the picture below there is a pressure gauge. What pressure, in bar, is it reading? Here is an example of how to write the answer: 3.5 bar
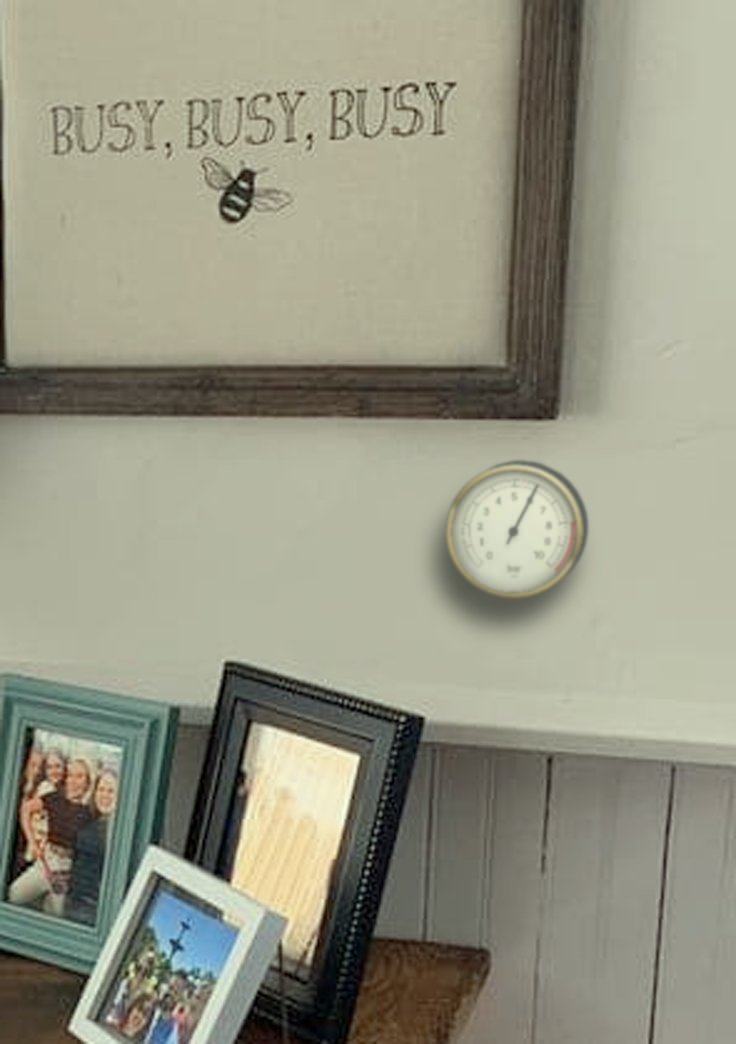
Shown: 6 bar
